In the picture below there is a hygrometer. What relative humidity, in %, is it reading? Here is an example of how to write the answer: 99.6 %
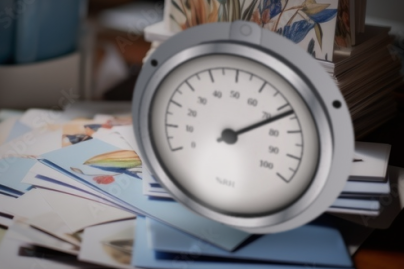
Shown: 72.5 %
